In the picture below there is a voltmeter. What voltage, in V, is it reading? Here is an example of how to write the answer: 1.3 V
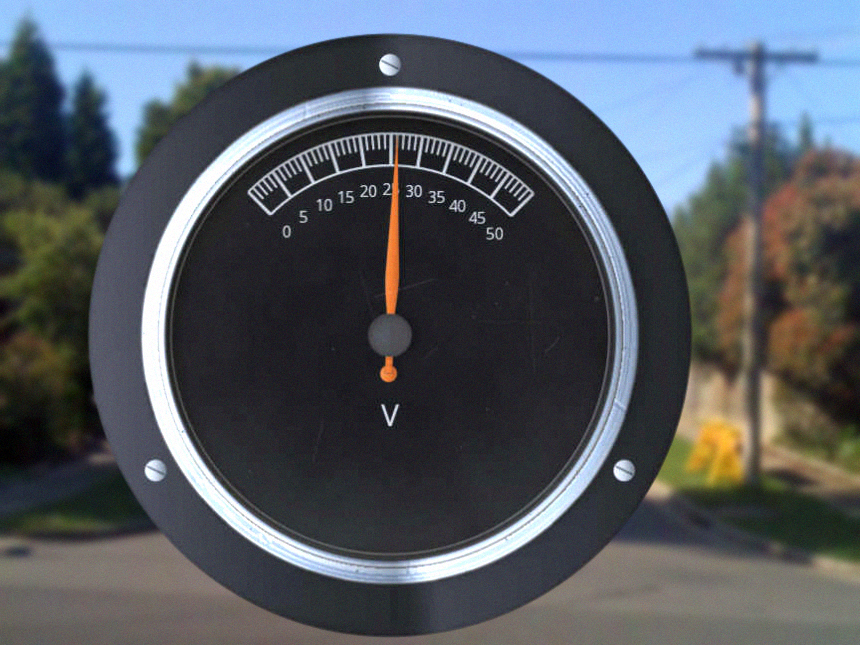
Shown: 26 V
